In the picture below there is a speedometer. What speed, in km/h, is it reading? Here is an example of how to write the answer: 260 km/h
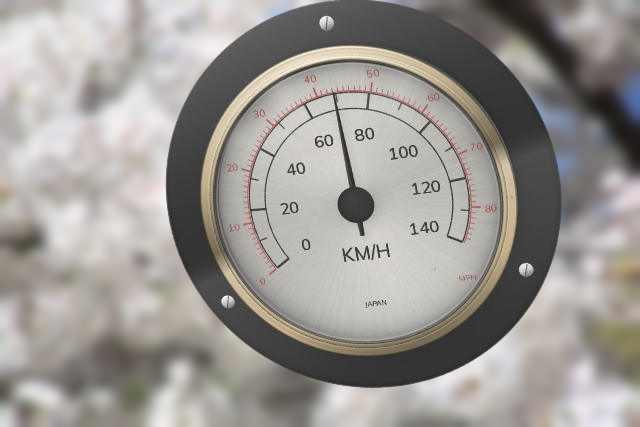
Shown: 70 km/h
